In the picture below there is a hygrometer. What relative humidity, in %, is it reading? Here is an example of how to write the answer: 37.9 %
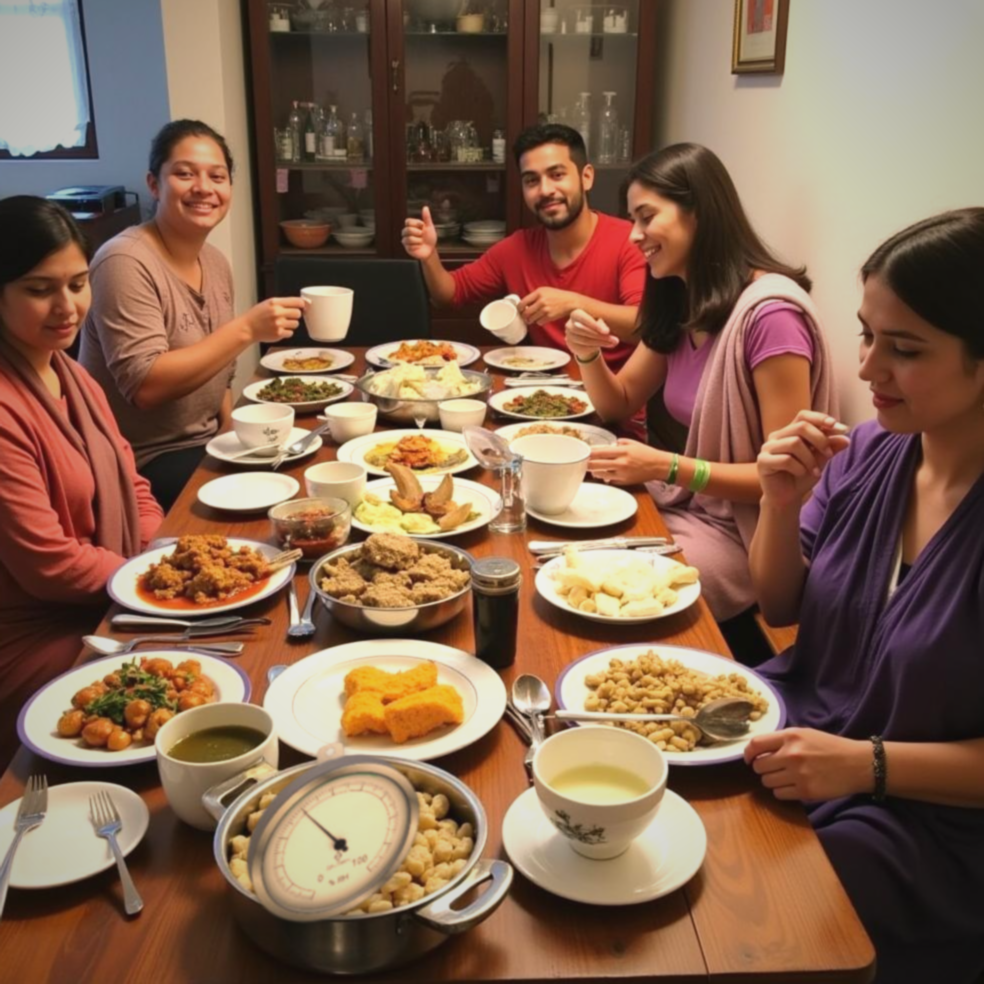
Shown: 40 %
